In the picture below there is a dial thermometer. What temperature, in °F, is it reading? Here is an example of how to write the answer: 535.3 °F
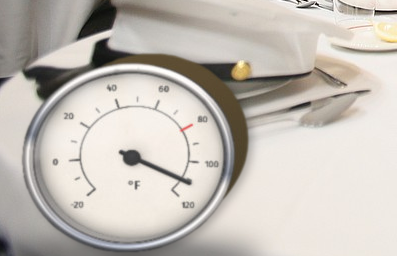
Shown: 110 °F
